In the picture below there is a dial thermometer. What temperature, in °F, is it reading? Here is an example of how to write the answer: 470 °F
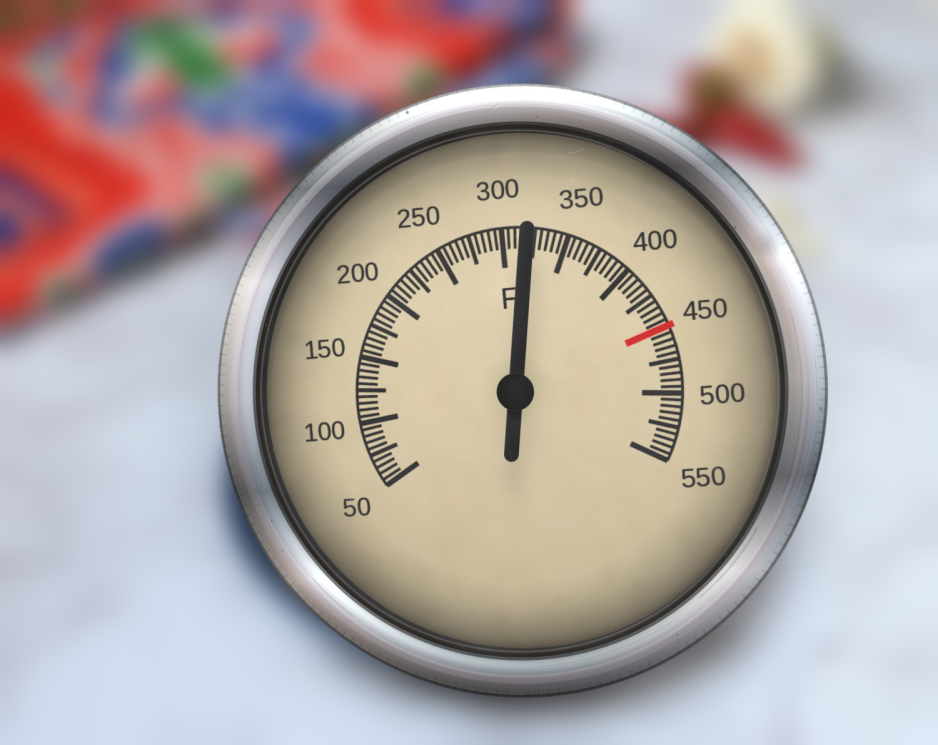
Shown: 320 °F
